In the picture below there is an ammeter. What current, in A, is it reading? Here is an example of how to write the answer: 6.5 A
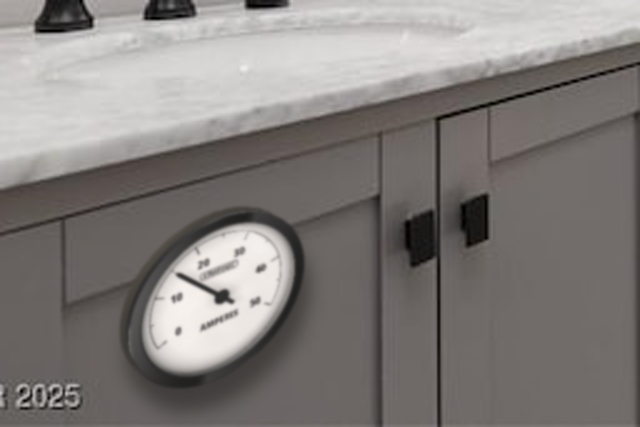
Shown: 15 A
